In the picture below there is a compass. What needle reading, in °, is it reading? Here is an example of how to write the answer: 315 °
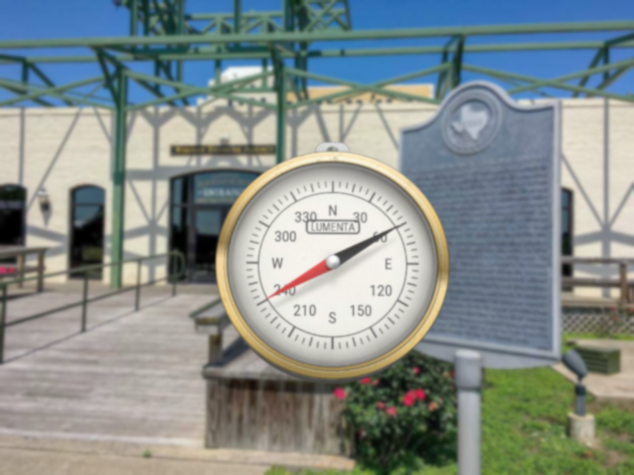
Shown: 240 °
